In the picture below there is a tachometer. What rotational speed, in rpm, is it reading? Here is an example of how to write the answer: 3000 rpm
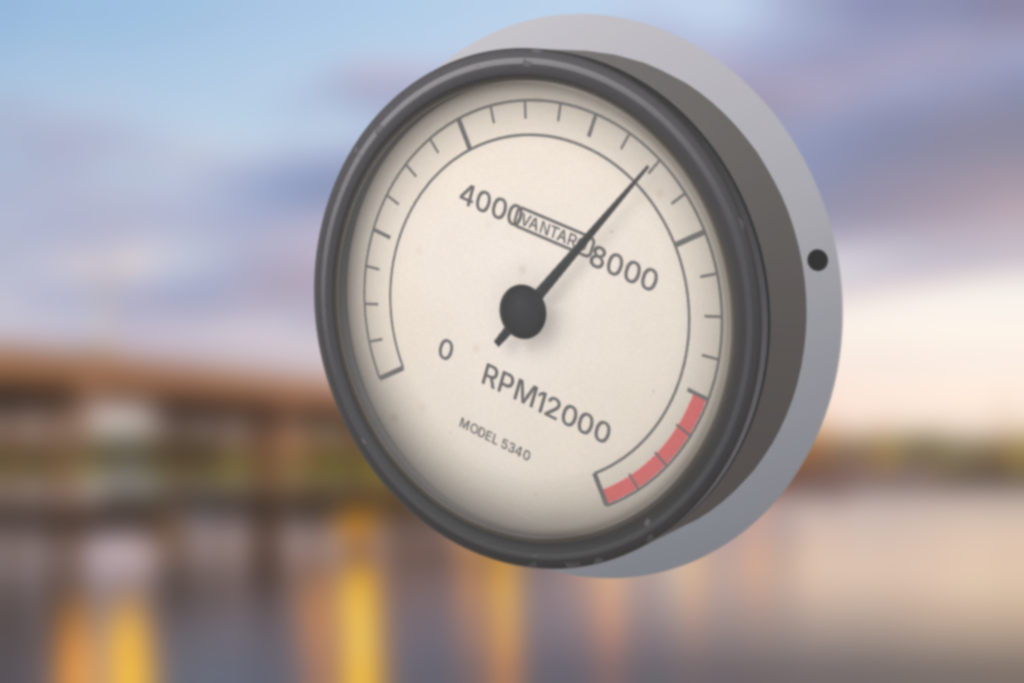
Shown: 7000 rpm
